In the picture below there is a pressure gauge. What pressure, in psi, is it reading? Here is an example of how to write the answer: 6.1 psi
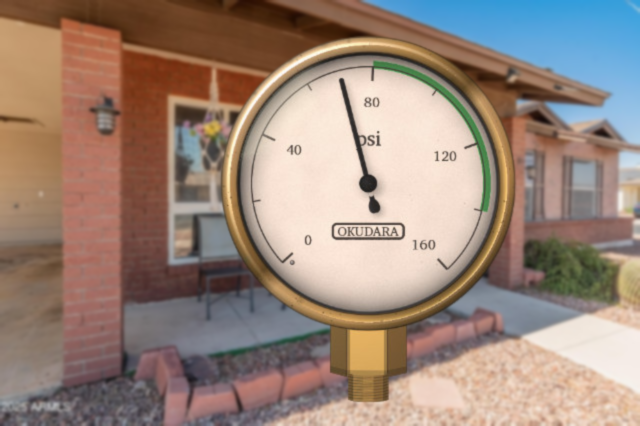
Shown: 70 psi
